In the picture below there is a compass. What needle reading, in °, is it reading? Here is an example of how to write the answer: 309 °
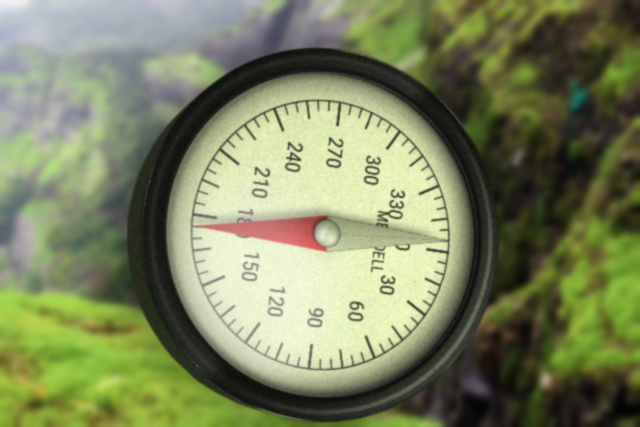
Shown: 175 °
